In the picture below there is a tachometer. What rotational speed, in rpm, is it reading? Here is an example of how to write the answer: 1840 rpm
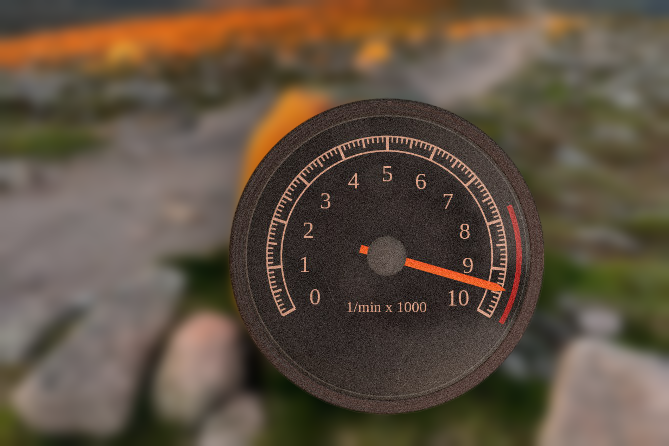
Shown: 9400 rpm
